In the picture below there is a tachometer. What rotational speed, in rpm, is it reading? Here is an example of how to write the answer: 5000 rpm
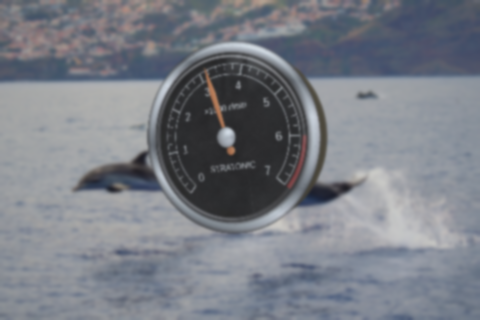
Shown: 3200 rpm
